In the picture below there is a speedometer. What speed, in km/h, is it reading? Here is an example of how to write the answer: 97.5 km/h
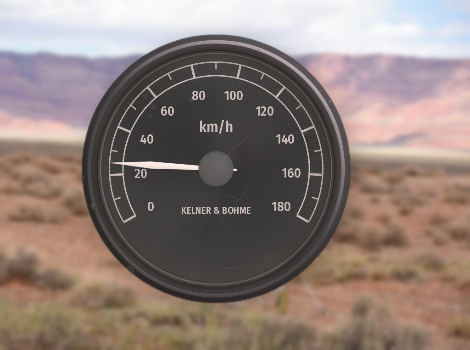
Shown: 25 km/h
